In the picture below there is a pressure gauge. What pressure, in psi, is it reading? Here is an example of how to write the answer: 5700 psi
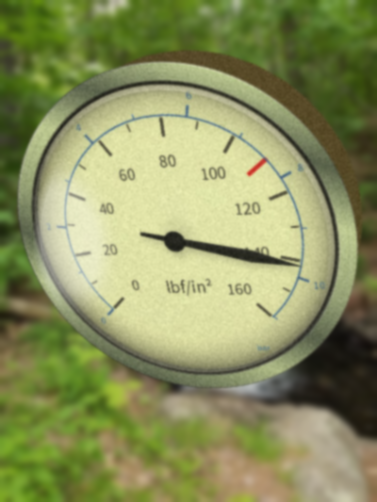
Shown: 140 psi
